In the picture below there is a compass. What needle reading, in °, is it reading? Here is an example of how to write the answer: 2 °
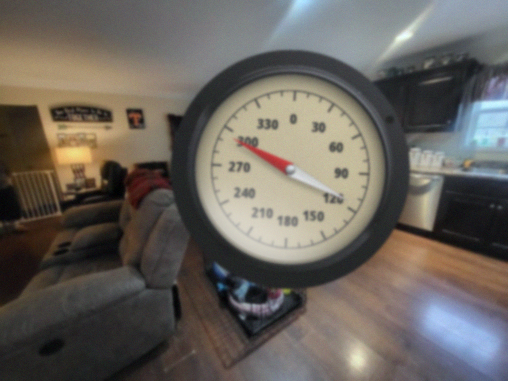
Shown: 295 °
